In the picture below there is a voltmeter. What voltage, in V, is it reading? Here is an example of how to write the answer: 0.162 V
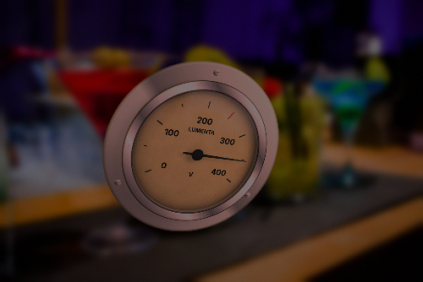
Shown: 350 V
